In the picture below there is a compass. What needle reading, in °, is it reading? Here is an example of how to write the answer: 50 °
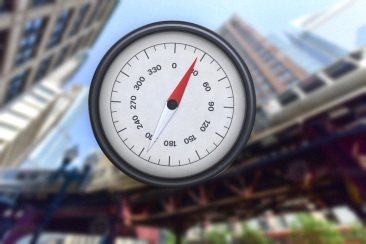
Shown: 25 °
